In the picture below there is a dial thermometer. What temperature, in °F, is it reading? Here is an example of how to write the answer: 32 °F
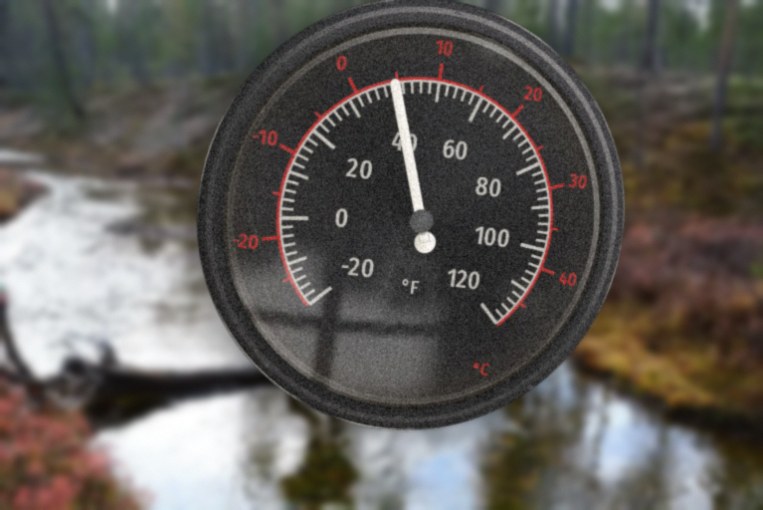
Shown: 40 °F
